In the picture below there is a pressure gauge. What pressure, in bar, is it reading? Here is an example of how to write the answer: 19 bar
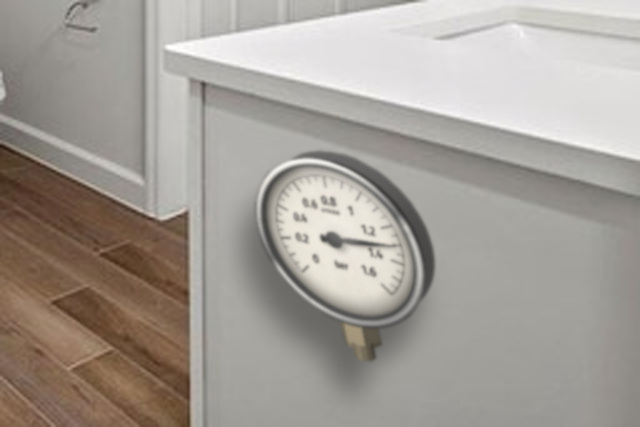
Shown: 1.3 bar
